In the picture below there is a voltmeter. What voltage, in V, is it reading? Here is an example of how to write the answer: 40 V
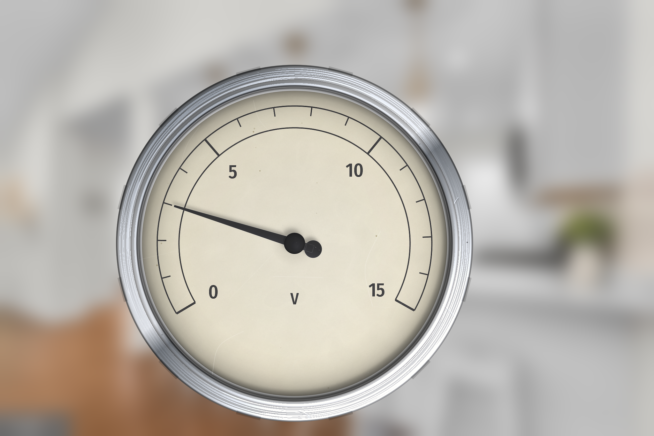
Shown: 3 V
